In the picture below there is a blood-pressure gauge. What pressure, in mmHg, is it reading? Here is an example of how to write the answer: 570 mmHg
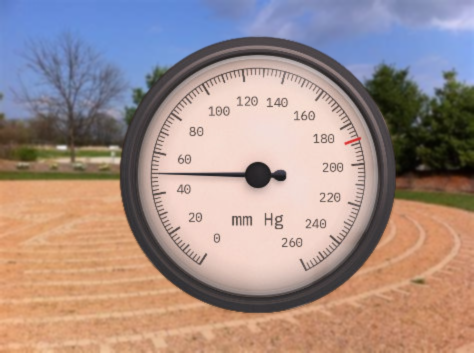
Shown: 50 mmHg
